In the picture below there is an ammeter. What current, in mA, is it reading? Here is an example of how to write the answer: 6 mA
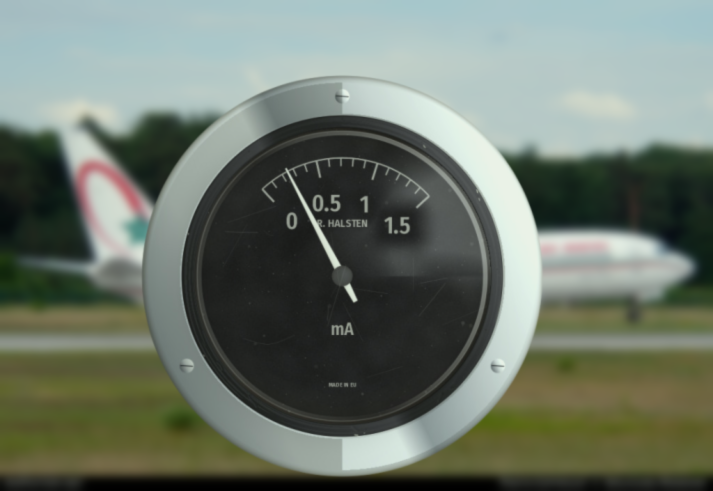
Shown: 0.25 mA
